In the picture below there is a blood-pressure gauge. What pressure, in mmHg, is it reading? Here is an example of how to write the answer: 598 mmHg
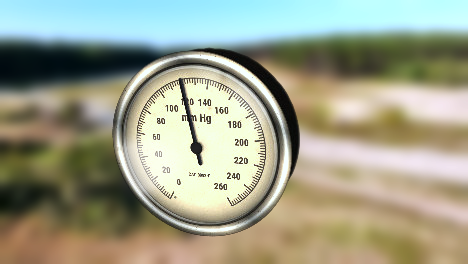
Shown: 120 mmHg
